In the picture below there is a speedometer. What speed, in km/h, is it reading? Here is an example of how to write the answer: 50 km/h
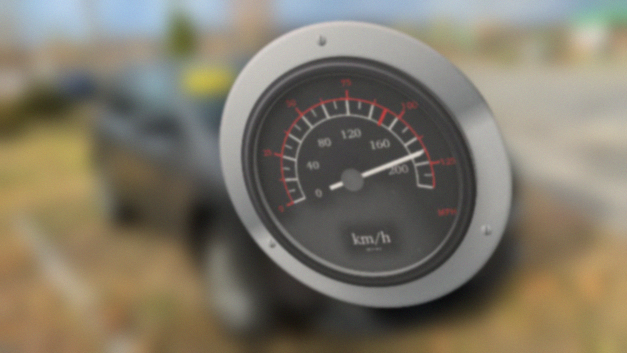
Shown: 190 km/h
